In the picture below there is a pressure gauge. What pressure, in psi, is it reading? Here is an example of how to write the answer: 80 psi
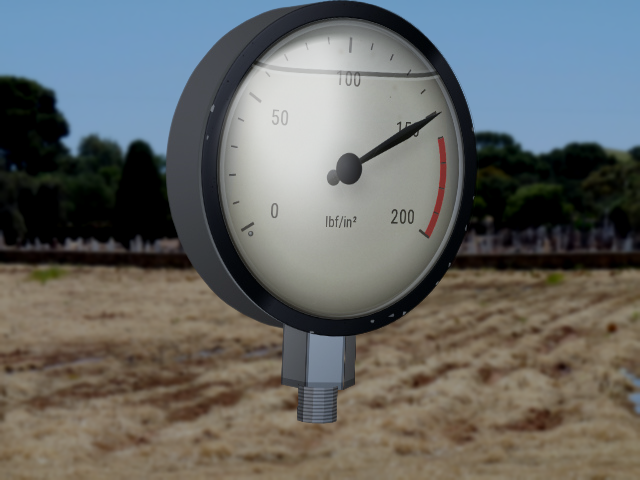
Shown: 150 psi
